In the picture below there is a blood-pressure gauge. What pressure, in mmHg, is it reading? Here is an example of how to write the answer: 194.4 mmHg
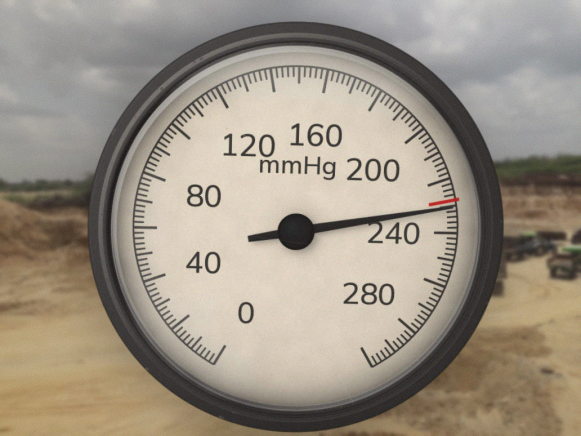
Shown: 230 mmHg
